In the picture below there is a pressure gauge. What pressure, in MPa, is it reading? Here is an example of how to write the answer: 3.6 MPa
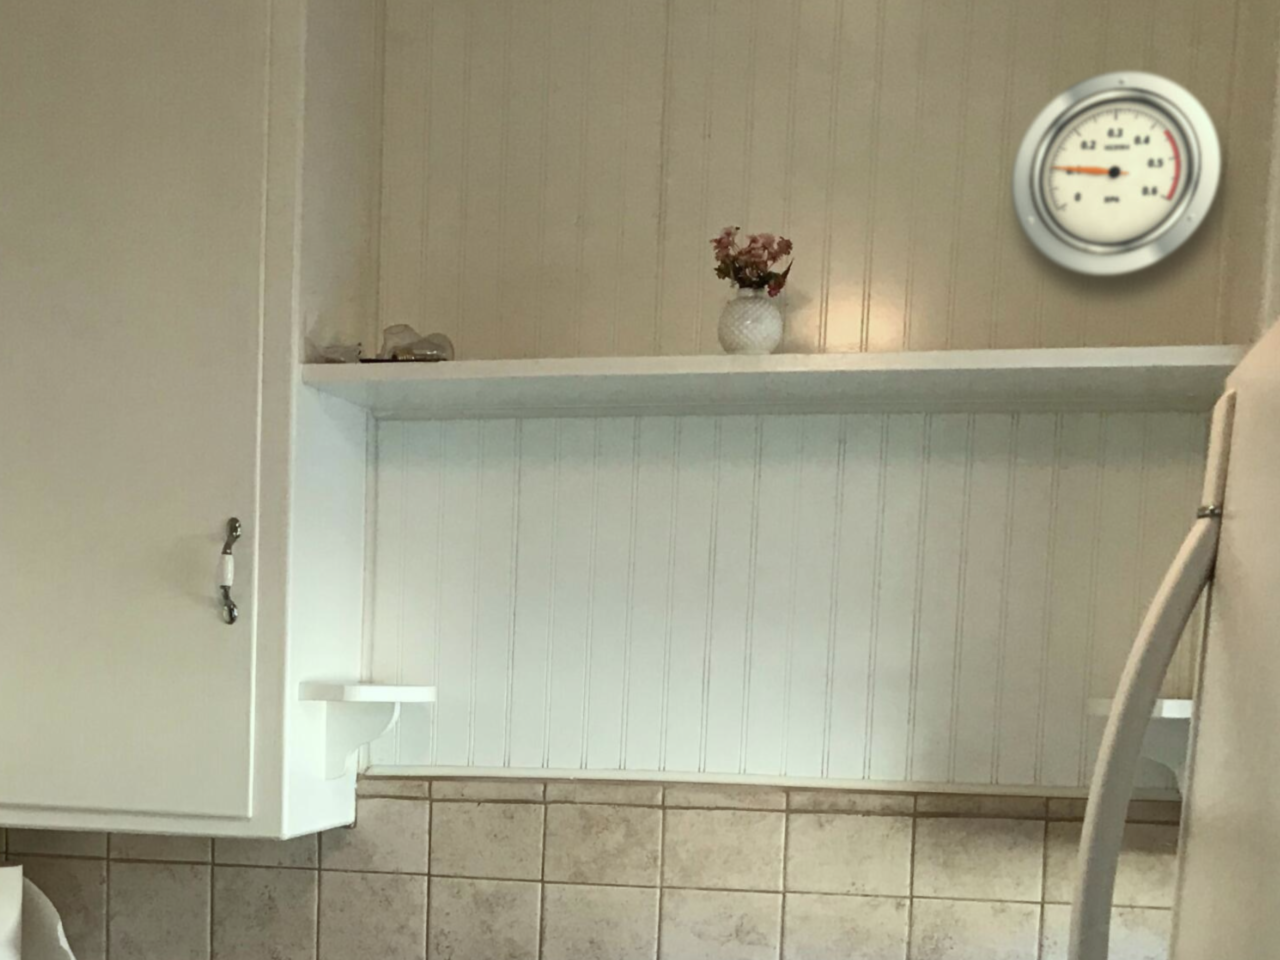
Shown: 0.1 MPa
